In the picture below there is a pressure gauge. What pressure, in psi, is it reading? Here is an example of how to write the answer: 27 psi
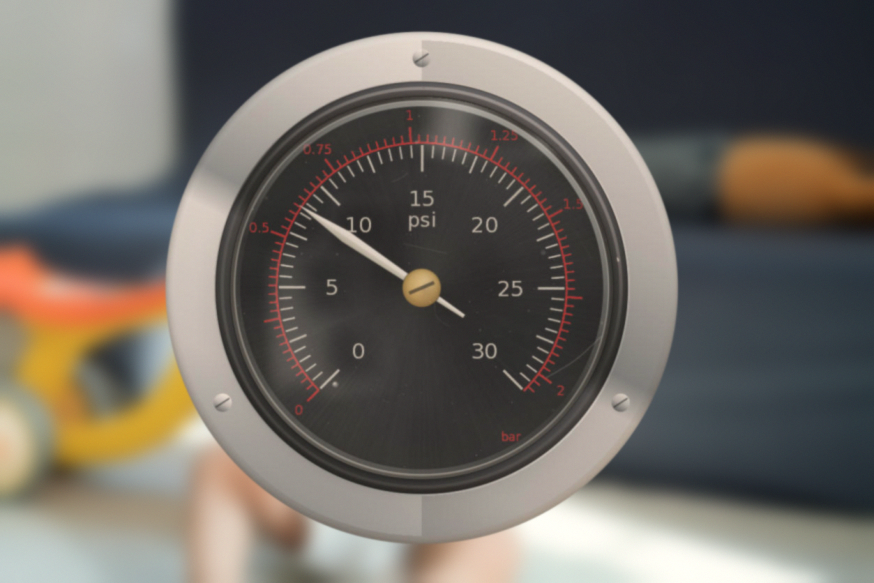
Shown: 8.75 psi
